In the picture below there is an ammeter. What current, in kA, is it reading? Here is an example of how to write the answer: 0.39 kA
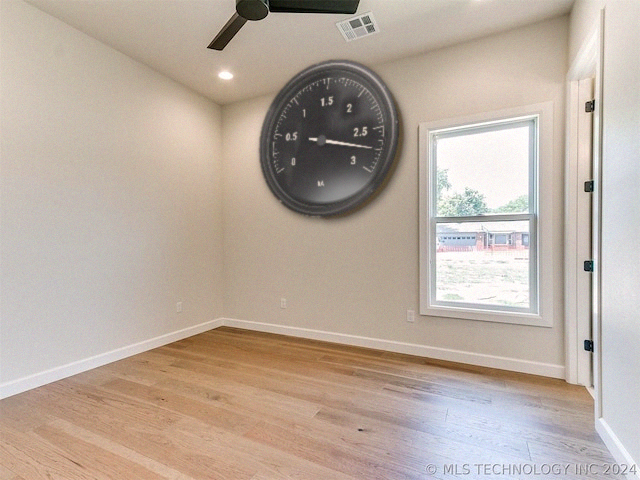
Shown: 2.75 kA
